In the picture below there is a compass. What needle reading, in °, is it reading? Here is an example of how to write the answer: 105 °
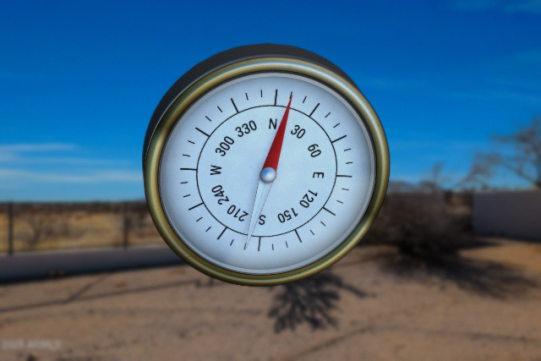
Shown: 10 °
